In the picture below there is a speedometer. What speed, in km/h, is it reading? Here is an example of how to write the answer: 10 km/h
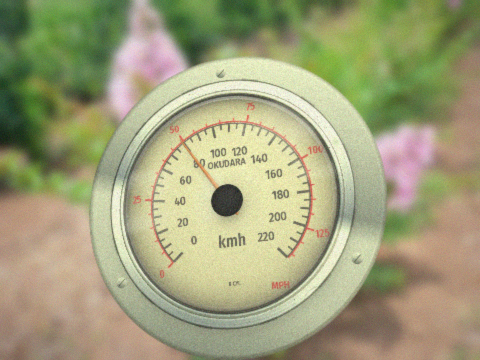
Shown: 80 km/h
